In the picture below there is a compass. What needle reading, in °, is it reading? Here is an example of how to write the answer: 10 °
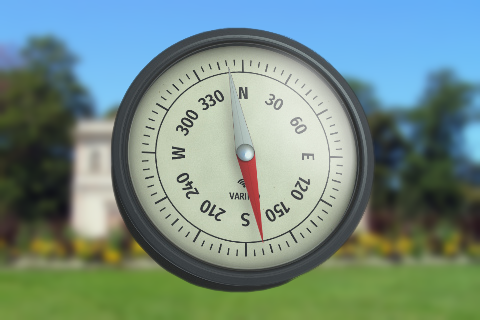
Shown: 170 °
